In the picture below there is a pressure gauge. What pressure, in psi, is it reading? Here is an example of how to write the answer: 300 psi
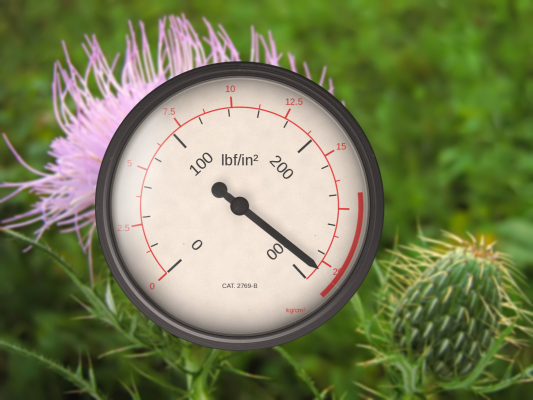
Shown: 290 psi
